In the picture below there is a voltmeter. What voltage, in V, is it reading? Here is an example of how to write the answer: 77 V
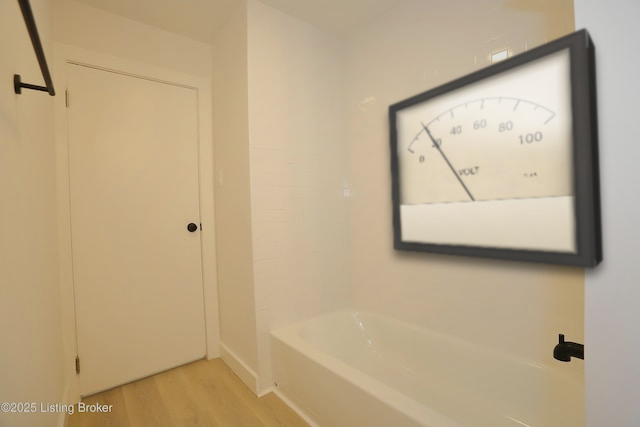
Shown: 20 V
